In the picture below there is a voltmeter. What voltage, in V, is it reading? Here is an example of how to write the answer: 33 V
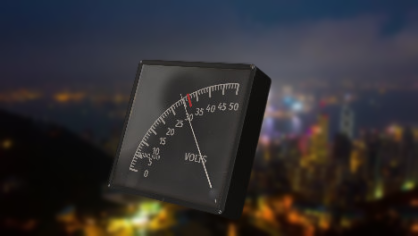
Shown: 30 V
